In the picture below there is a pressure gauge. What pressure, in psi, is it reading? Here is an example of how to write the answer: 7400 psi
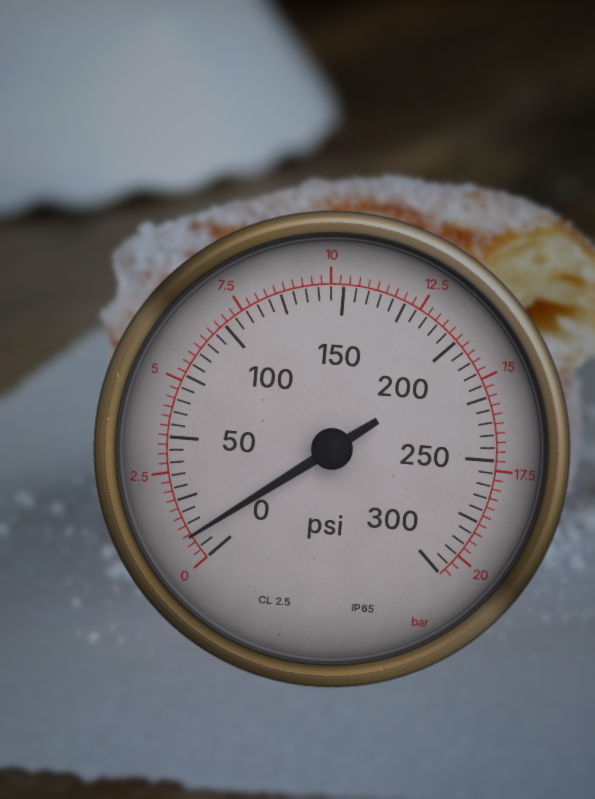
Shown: 10 psi
